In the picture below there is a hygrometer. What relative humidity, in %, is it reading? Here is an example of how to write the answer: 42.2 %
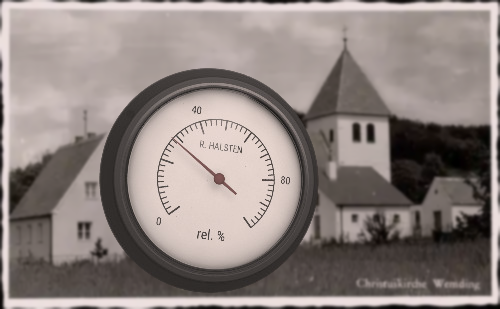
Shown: 28 %
